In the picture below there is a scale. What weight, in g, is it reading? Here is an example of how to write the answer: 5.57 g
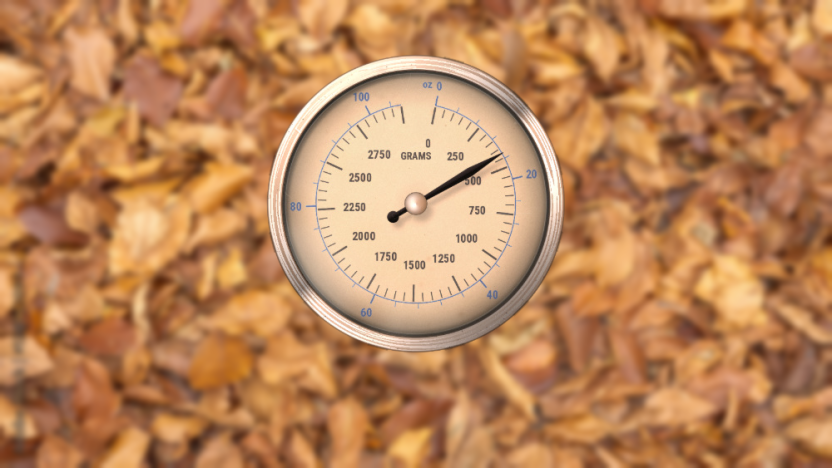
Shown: 425 g
